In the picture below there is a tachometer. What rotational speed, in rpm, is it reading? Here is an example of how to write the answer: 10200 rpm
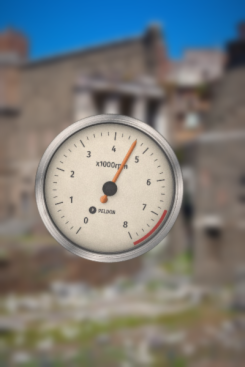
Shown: 4600 rpm
